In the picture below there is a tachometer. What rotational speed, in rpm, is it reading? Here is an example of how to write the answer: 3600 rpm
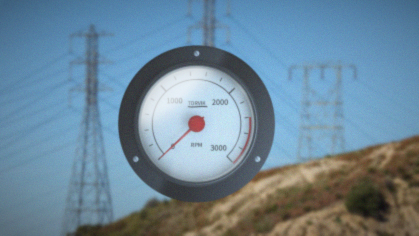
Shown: 0 rpm
